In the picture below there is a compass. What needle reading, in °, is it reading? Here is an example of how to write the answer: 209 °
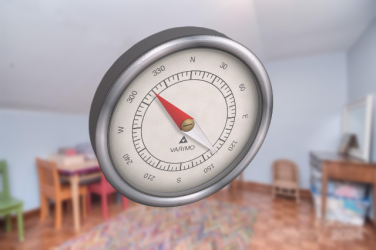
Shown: 315 °
